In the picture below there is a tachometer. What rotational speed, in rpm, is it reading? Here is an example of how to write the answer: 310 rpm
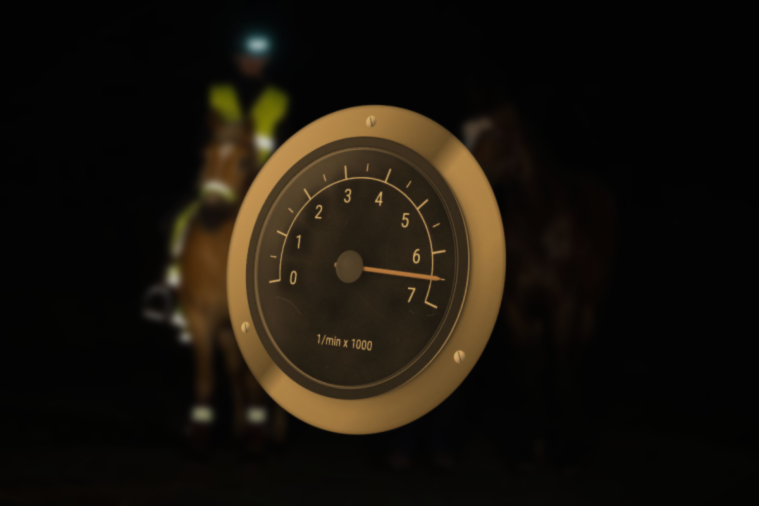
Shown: 6500 rpm
